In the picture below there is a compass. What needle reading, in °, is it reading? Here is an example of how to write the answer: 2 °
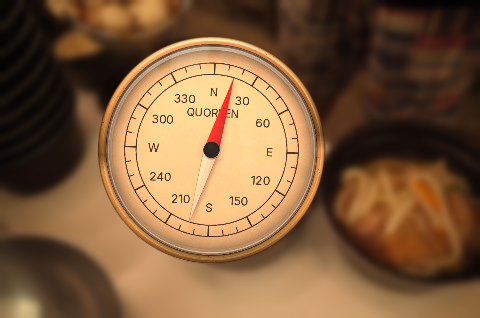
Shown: 15 °
